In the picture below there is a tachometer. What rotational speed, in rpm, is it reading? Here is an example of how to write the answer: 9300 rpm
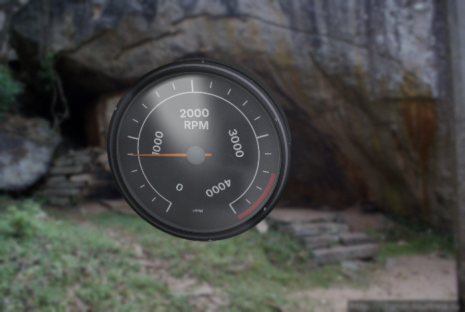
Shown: 800 rpm
